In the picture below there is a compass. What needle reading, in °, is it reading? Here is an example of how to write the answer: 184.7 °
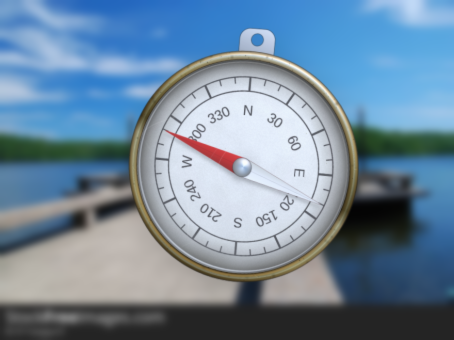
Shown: 290 °
